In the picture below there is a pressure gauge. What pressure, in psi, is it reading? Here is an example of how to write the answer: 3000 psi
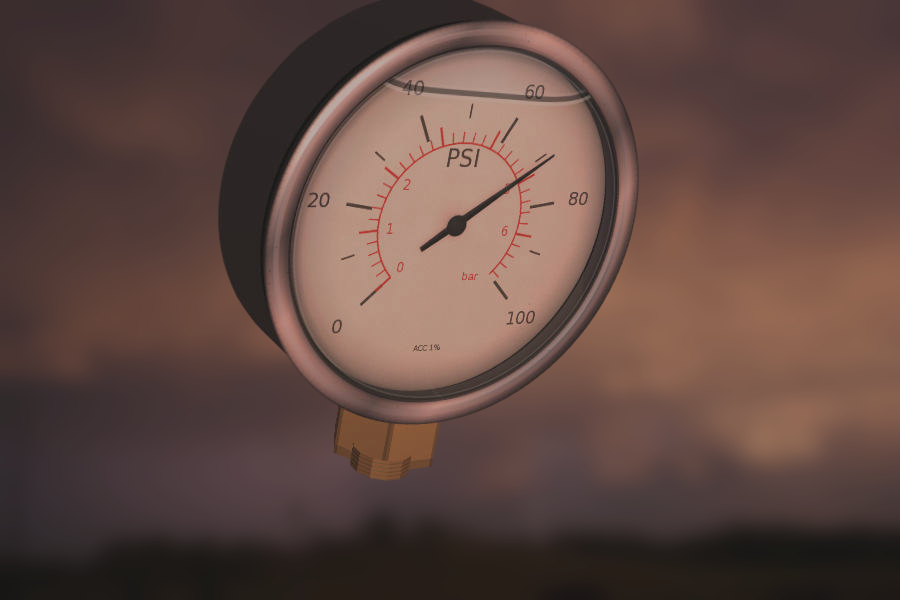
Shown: 70 psi
